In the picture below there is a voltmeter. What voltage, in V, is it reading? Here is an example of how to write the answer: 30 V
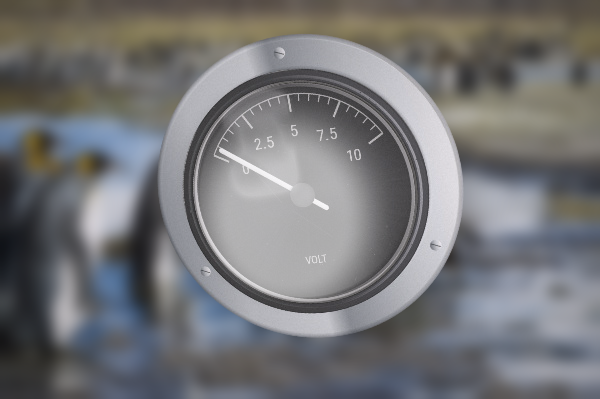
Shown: 0.5 V
